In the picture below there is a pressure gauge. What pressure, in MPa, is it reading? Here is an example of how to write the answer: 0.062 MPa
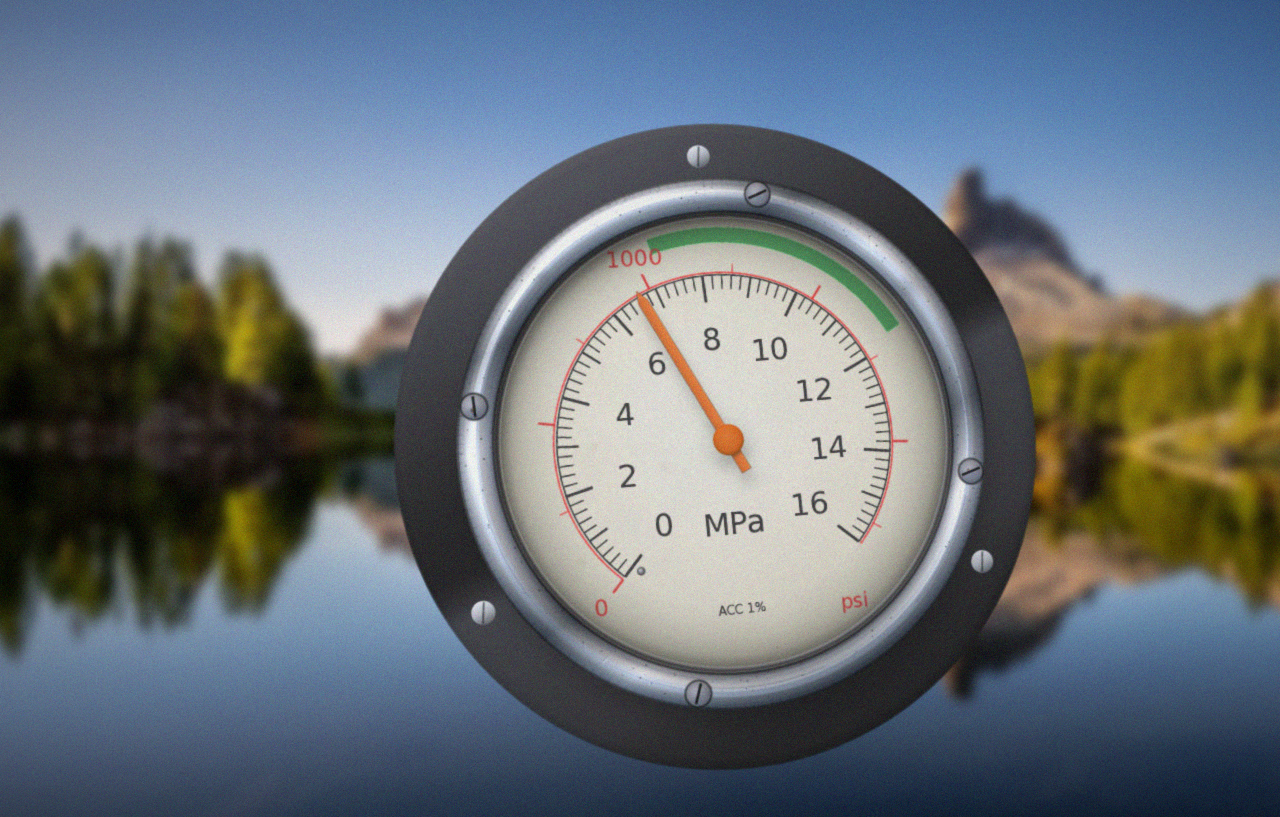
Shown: 6.6 MPa
